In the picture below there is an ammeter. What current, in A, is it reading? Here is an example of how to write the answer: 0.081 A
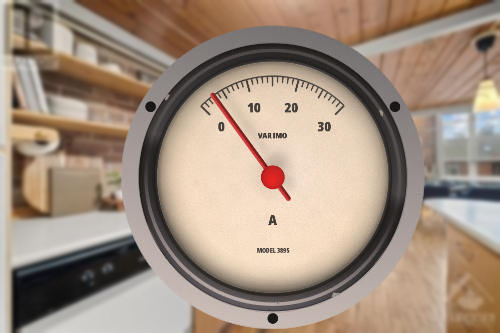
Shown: 3 A
